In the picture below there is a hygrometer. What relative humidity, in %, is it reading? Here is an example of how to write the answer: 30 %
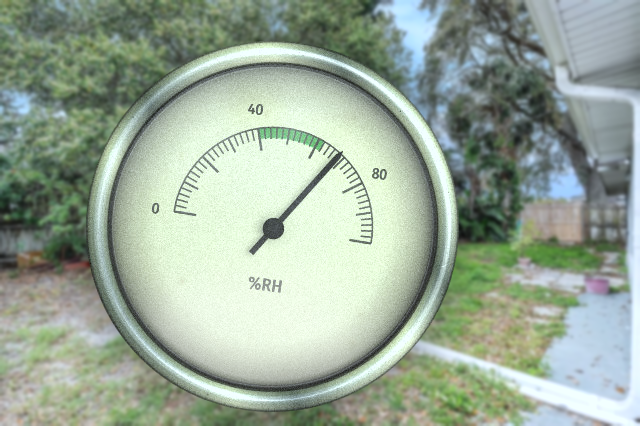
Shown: 68 %
